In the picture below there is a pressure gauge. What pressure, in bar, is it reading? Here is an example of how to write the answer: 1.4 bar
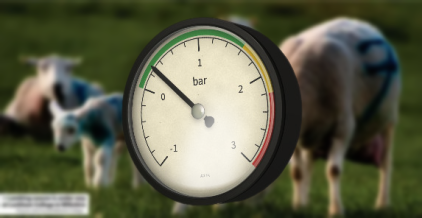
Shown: 0.3 bar
